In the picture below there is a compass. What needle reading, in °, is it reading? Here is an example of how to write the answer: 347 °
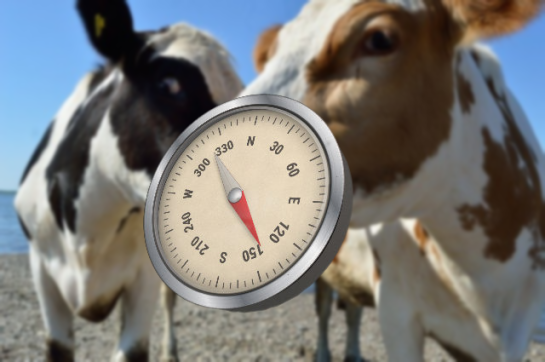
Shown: 140 °
